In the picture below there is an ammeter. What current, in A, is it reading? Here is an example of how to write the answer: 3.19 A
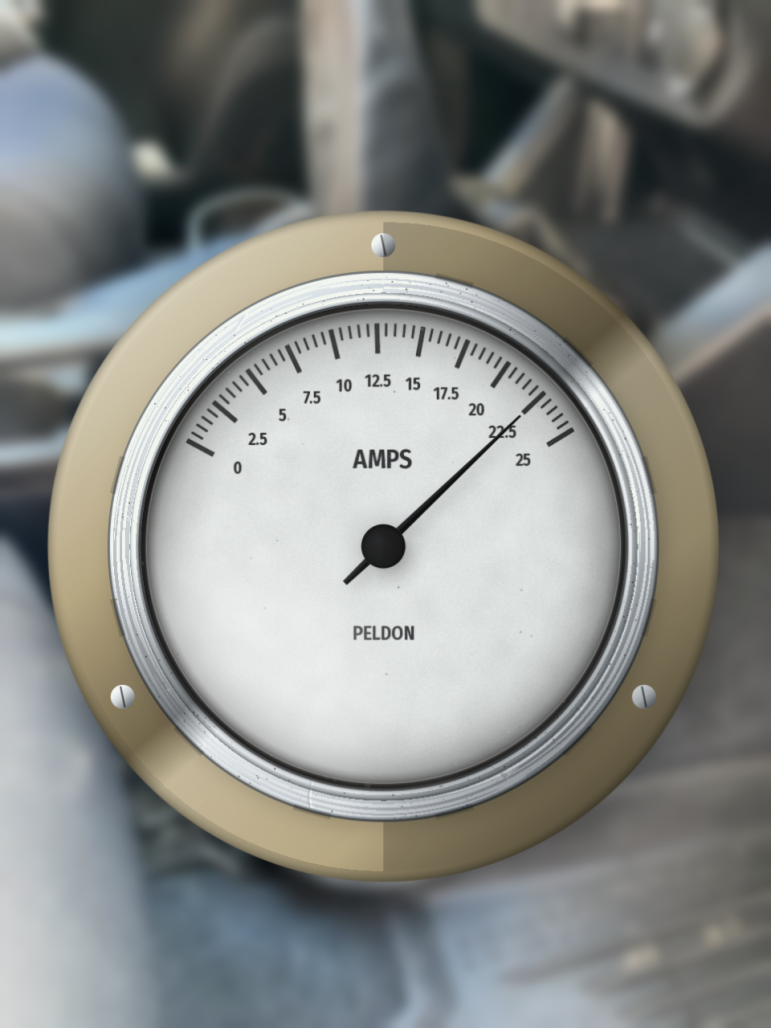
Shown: 22.5 A
